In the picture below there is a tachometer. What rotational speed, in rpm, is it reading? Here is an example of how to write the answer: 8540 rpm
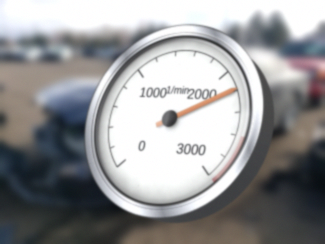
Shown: 2200 rpm
